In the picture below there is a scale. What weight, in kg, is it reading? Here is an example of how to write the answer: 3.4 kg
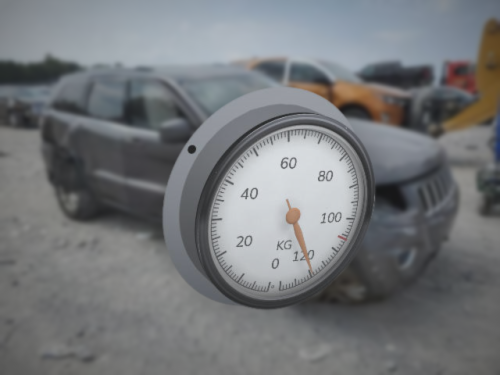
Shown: 120 kg
